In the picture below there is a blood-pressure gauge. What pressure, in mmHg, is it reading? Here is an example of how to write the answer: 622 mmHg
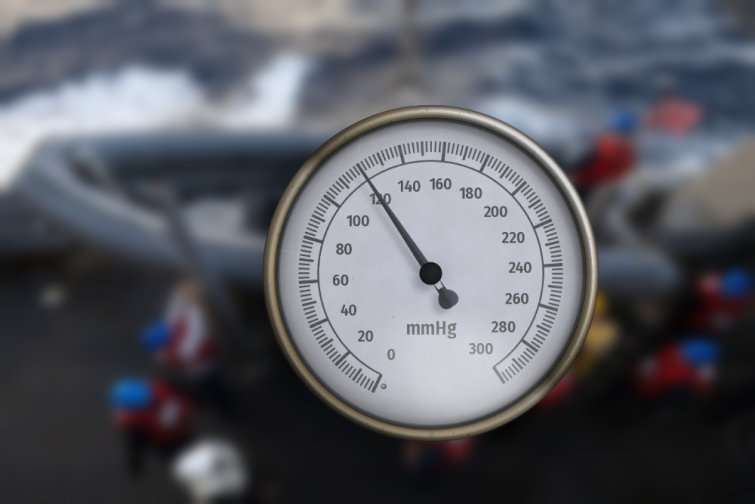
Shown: 120 mmHg
